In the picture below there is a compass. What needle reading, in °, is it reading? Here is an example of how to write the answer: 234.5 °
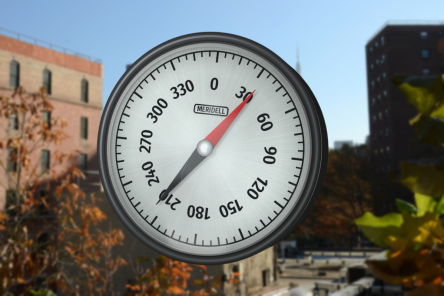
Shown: 35 °
